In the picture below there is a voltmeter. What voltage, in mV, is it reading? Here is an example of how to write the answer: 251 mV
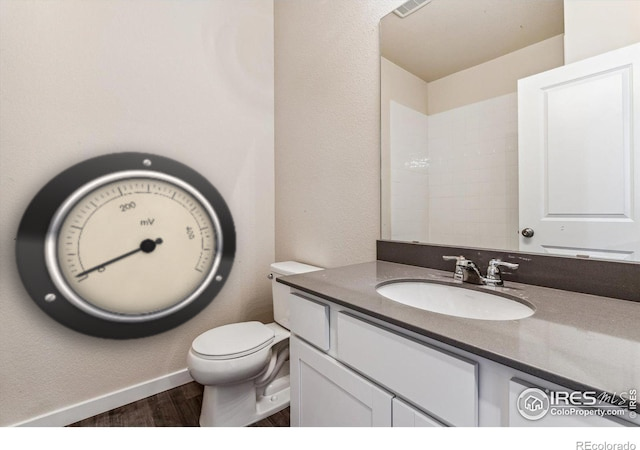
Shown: 10 mV
